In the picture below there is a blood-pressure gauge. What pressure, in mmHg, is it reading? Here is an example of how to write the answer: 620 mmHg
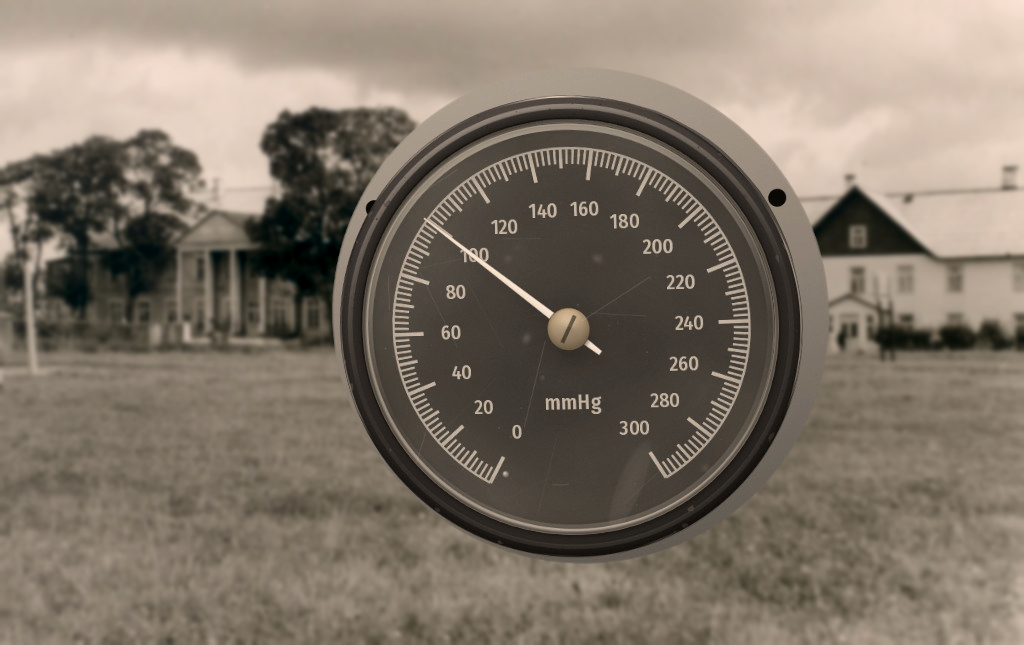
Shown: 100 mmHg
